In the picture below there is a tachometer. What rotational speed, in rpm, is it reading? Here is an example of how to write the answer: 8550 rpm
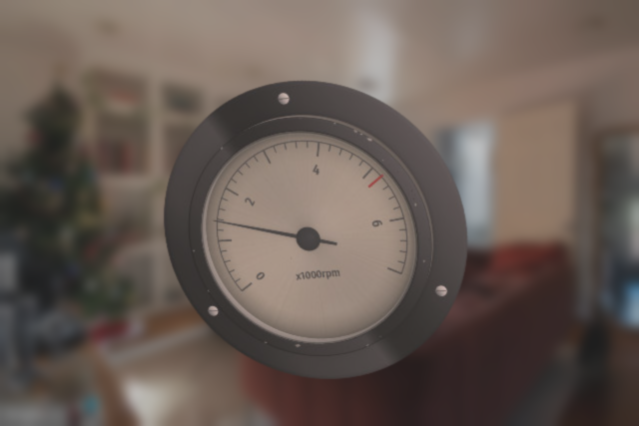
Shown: 1400 rpm
